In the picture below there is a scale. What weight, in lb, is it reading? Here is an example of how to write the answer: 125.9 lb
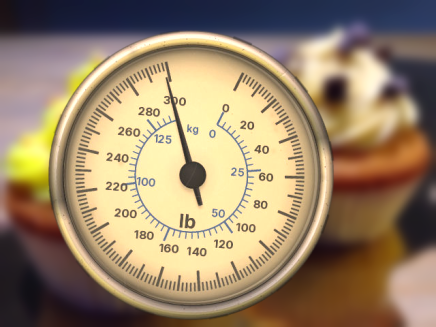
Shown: 298 lb
